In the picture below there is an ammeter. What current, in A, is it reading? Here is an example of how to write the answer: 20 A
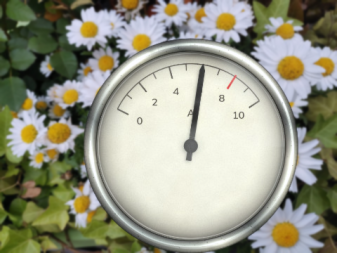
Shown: 6 A
